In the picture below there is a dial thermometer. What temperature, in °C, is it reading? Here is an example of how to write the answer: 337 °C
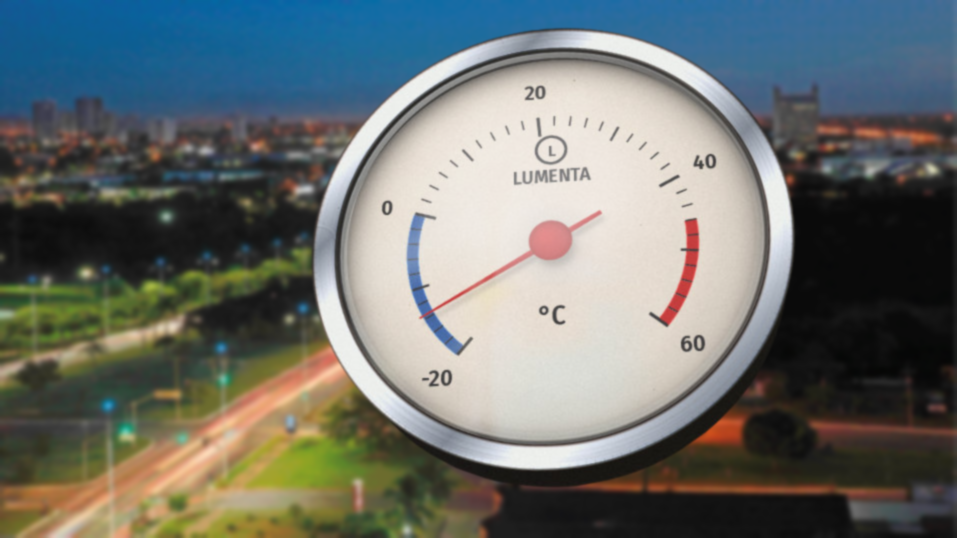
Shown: -14 °C
